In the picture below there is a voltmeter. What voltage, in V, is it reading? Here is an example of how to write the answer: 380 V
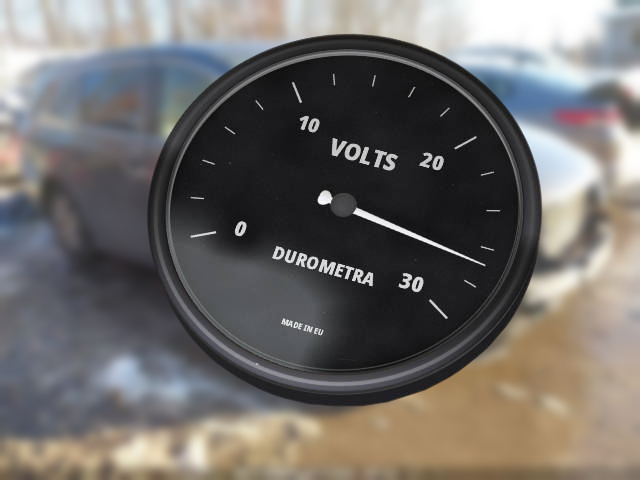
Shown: 27 V
